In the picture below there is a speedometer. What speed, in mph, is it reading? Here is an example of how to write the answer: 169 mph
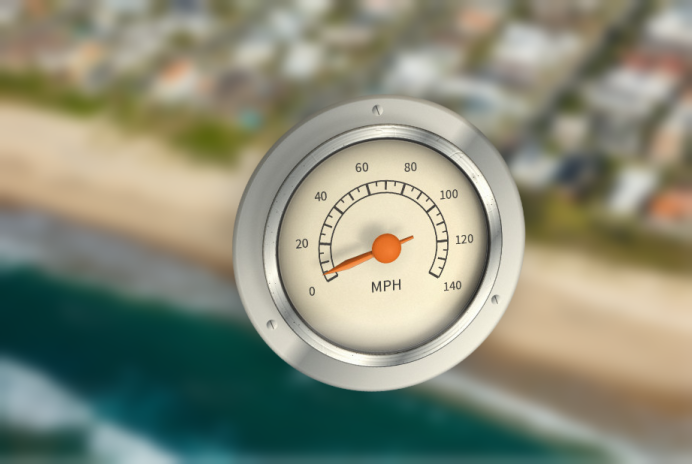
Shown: 5 mph
